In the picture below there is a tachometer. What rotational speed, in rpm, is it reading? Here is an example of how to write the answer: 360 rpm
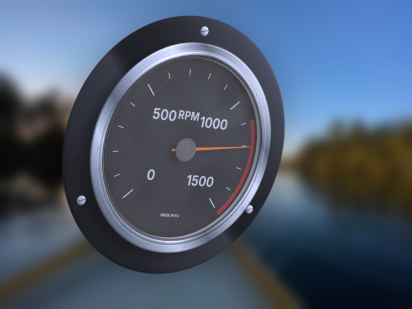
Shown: 1200 rpm
